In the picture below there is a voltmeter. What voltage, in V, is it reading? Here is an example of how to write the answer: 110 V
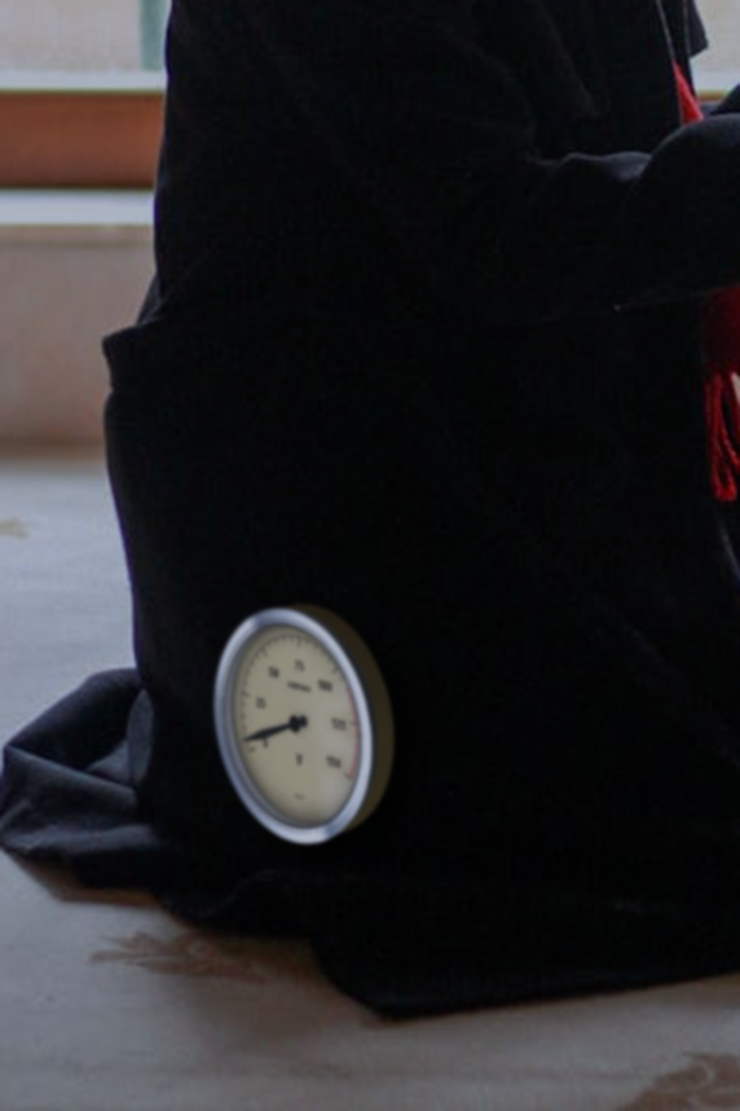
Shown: 5 V
